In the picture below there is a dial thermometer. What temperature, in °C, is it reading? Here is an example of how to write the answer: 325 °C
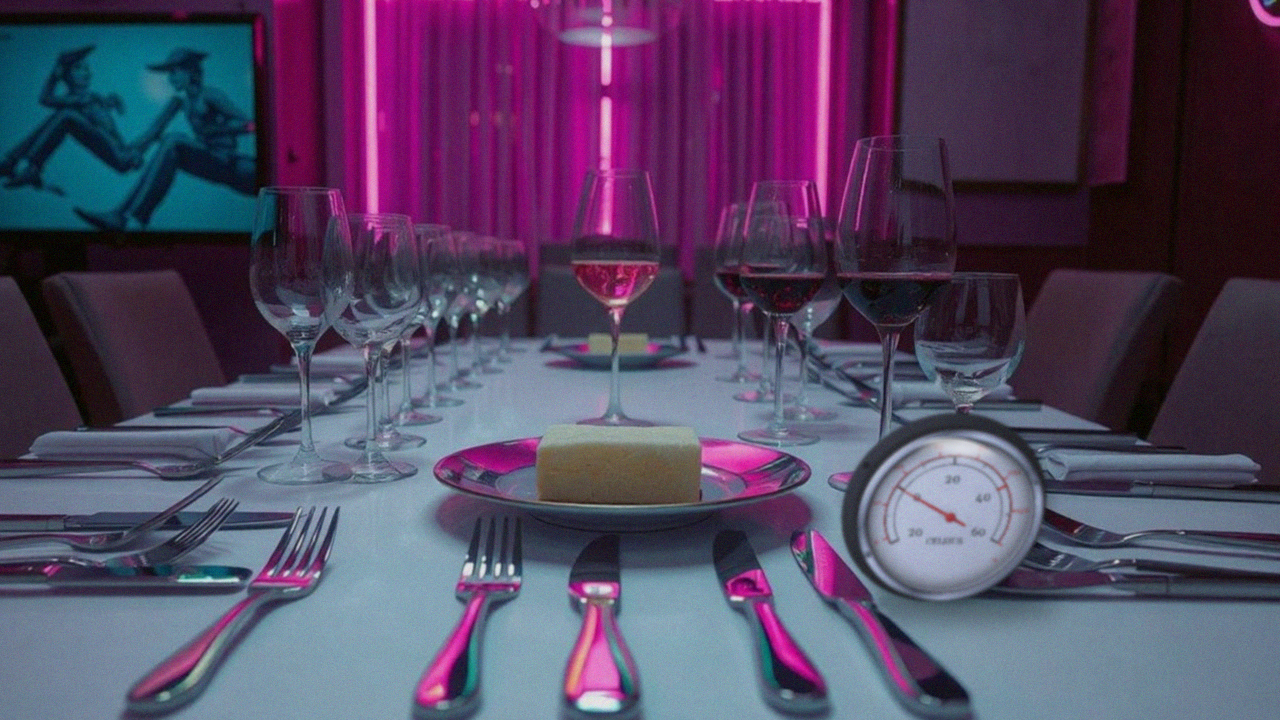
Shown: 0 °C
